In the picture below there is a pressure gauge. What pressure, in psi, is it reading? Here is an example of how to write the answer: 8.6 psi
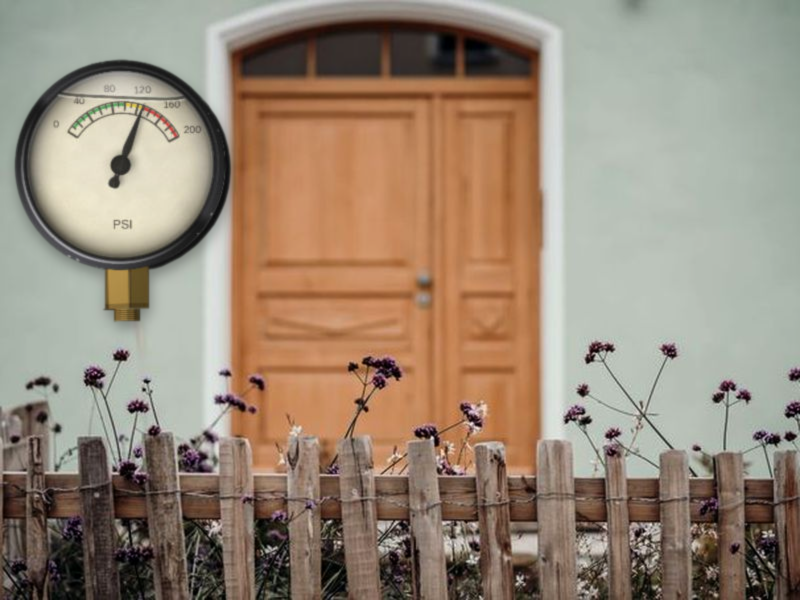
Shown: 130 psi
